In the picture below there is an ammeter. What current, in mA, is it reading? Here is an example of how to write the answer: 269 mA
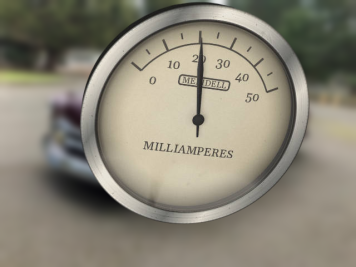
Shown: 20 mA
